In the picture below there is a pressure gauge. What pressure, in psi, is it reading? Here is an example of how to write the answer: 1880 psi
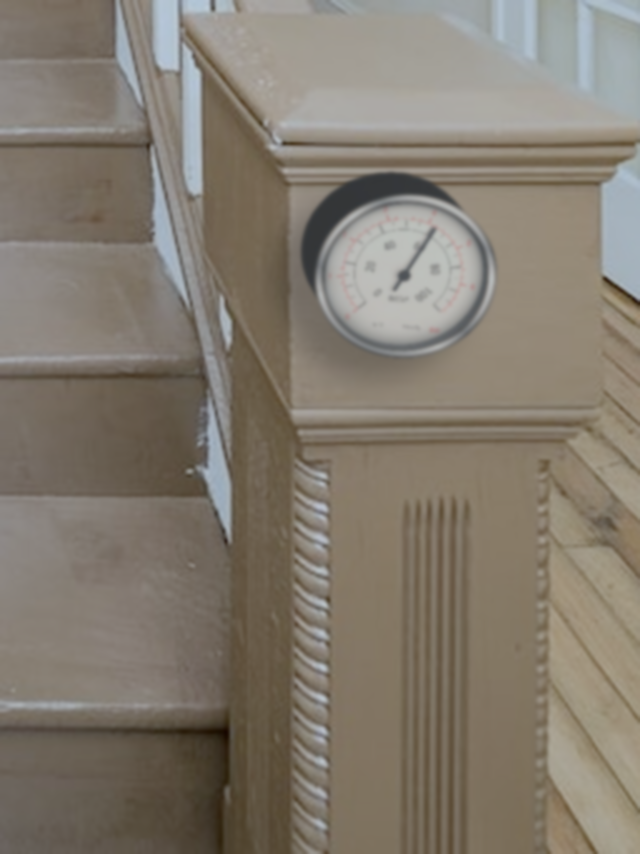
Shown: 60 psi
